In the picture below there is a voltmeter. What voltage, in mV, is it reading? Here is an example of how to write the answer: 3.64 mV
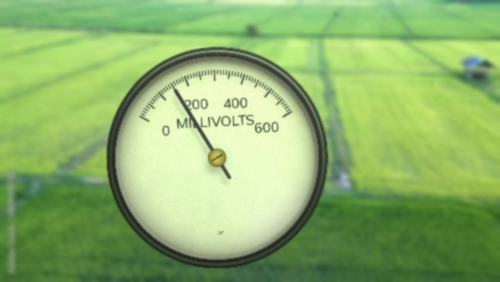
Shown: 150 mV
